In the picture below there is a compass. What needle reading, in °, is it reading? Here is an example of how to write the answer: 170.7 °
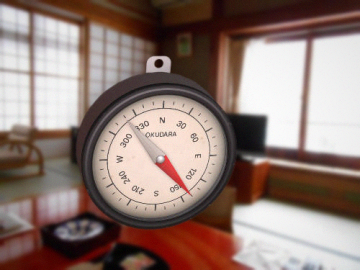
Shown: 140 °
